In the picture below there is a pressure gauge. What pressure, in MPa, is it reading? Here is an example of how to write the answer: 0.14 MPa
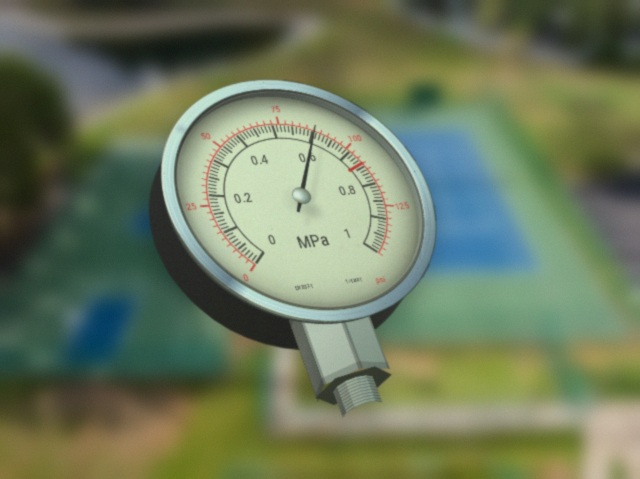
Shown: 0.6 MPa
